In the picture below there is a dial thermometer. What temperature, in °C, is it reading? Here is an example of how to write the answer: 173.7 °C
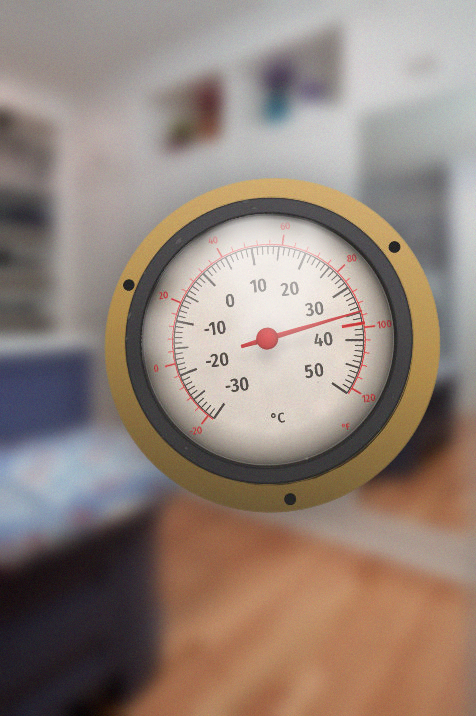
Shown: 35 °C
